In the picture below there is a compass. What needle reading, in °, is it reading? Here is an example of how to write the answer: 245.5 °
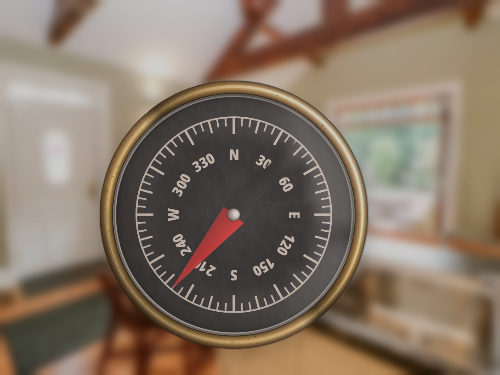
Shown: 220 °
